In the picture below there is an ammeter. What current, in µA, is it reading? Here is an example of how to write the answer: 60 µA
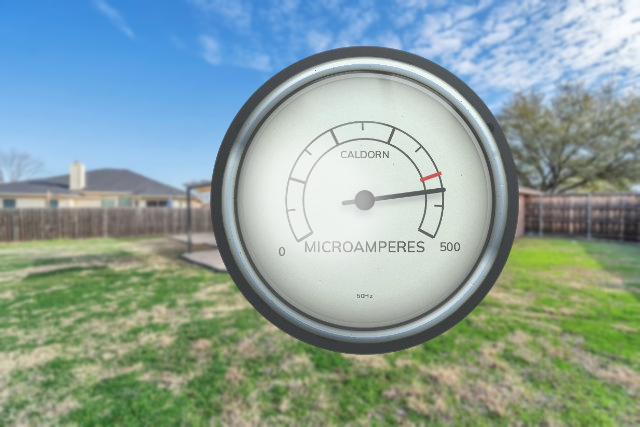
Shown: 425 µA
